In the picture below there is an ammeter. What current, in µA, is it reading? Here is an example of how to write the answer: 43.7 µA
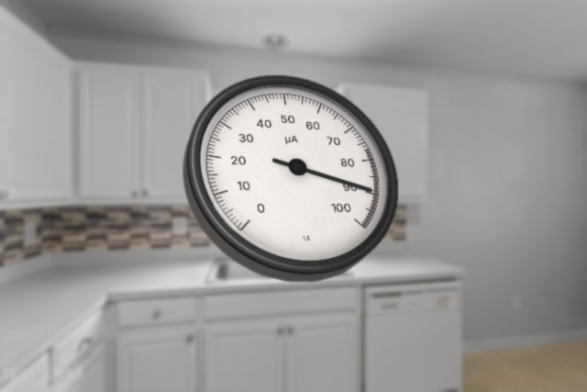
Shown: 90 µA
